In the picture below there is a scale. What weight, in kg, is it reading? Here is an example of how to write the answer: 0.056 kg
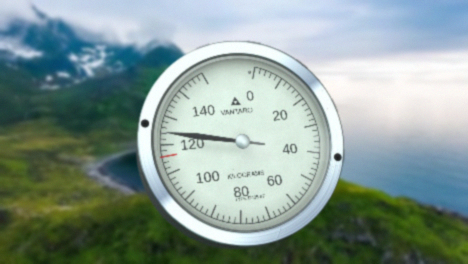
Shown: 124 kg
